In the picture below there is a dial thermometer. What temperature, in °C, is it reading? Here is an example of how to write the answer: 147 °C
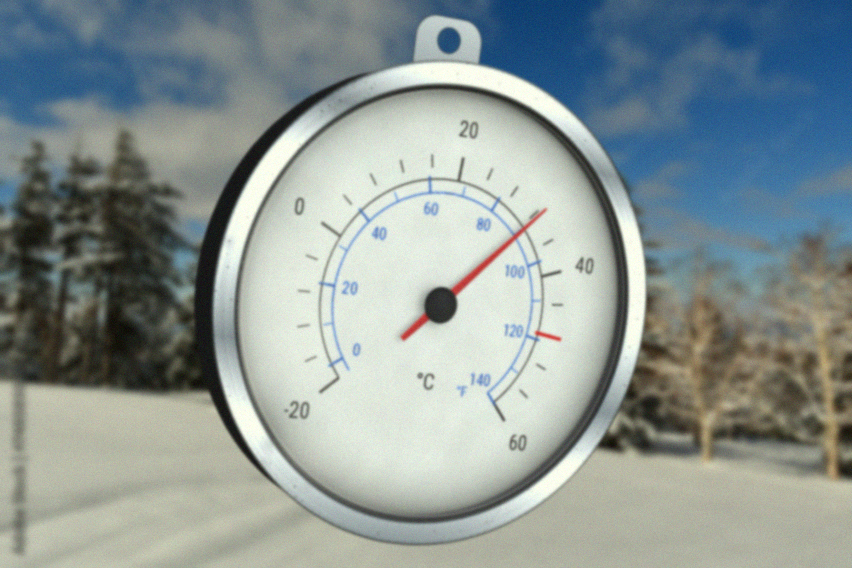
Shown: 32 °C
